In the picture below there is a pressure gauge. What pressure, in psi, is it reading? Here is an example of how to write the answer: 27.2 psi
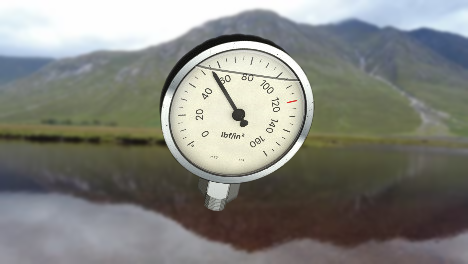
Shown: 55 psi
